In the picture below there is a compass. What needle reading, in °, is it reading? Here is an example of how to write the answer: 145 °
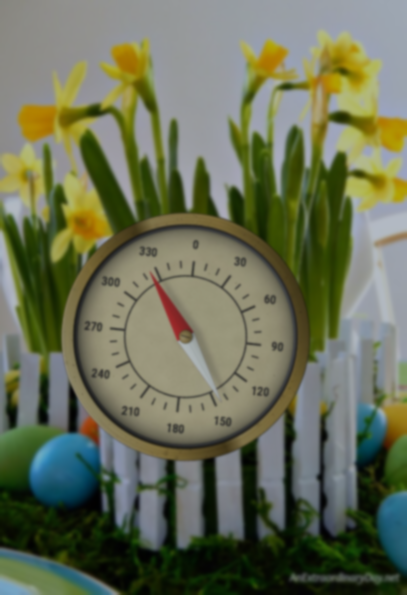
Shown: 325 °
